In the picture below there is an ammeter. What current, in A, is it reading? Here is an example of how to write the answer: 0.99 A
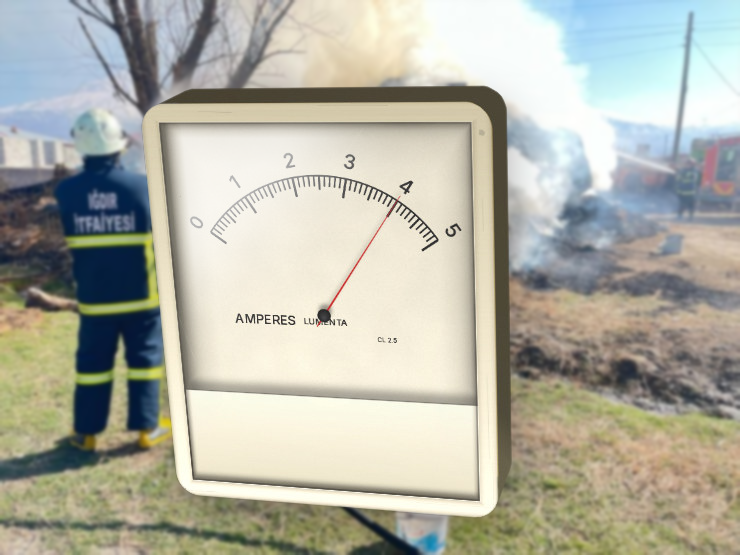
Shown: 4 A
